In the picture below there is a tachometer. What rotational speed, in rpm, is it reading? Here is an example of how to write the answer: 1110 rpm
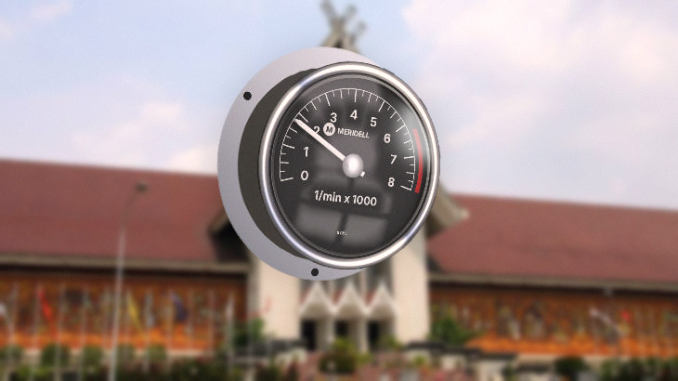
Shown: 1750 rpm
